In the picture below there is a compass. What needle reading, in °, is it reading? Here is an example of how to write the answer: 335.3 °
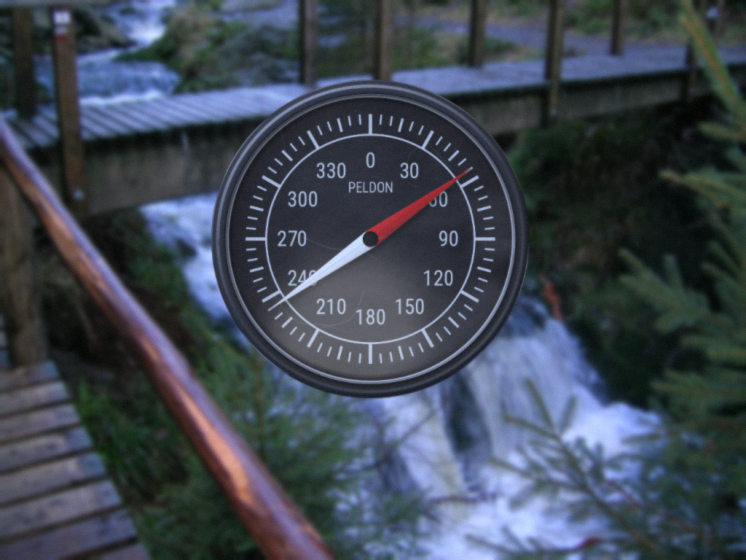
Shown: 55 °
